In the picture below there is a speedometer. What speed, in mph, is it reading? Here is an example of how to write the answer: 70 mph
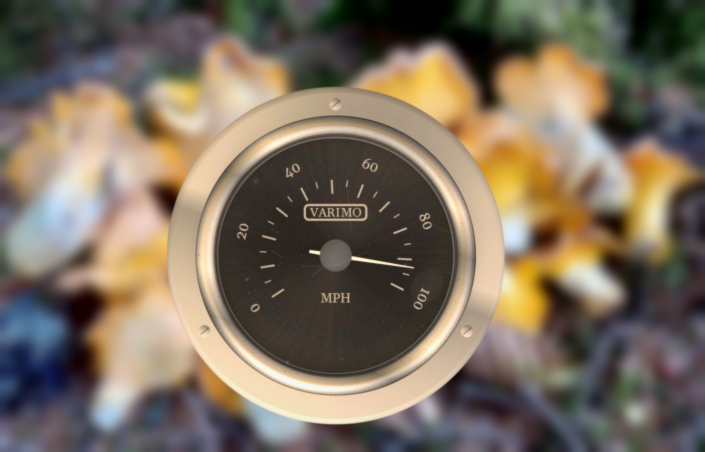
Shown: 92.5 mph
